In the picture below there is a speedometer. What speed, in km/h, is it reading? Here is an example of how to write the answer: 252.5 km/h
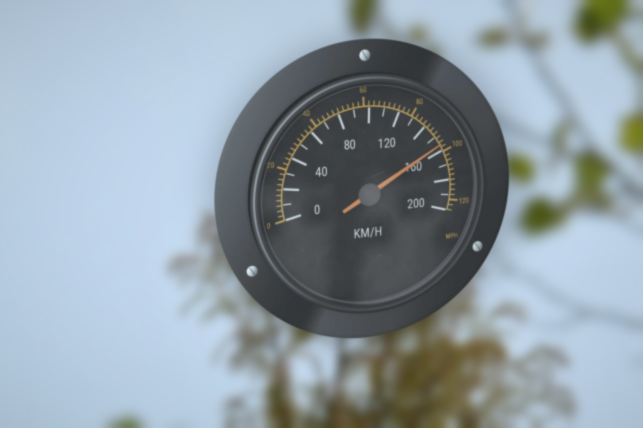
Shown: 155 km/h
